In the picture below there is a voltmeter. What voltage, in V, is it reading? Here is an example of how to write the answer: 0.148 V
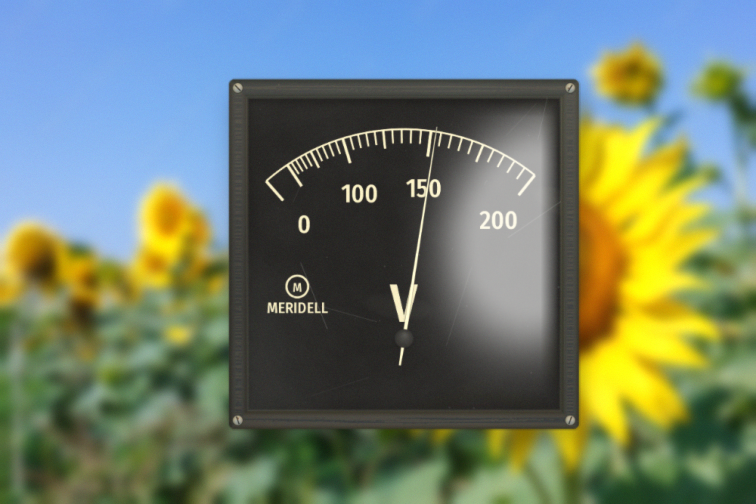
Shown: 152.5 V
